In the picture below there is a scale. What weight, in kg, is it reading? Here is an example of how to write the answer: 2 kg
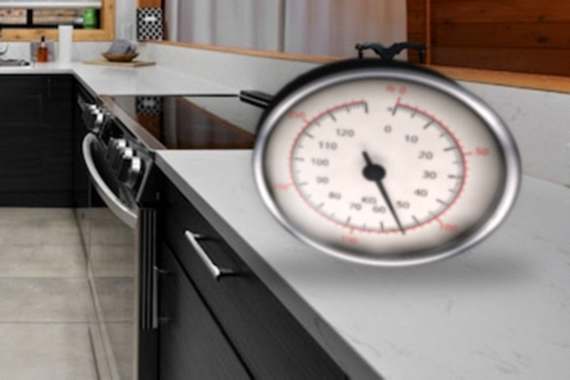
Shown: 55 kg
